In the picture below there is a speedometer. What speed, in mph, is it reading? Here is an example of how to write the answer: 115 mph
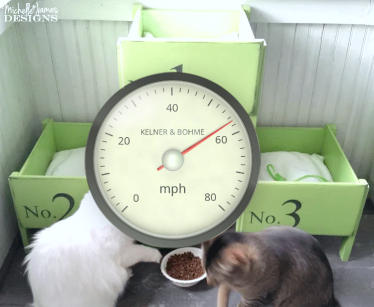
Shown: 57 mph
